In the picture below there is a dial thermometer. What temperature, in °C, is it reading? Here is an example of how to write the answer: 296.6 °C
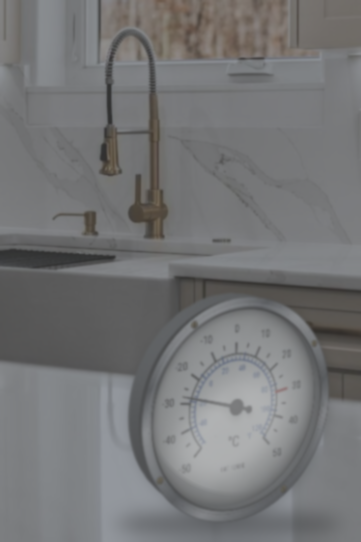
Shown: -27.5 °C
